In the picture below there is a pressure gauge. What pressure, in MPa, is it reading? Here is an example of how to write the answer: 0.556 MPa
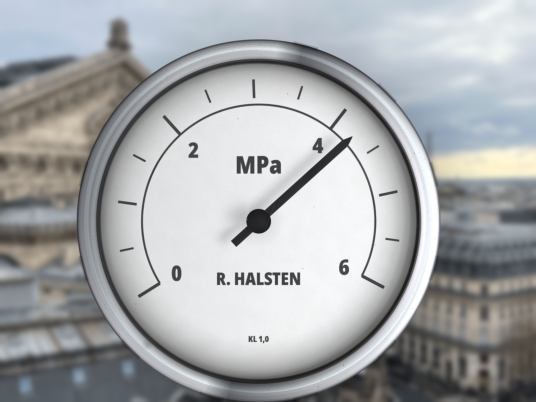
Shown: 4.25 MPa
